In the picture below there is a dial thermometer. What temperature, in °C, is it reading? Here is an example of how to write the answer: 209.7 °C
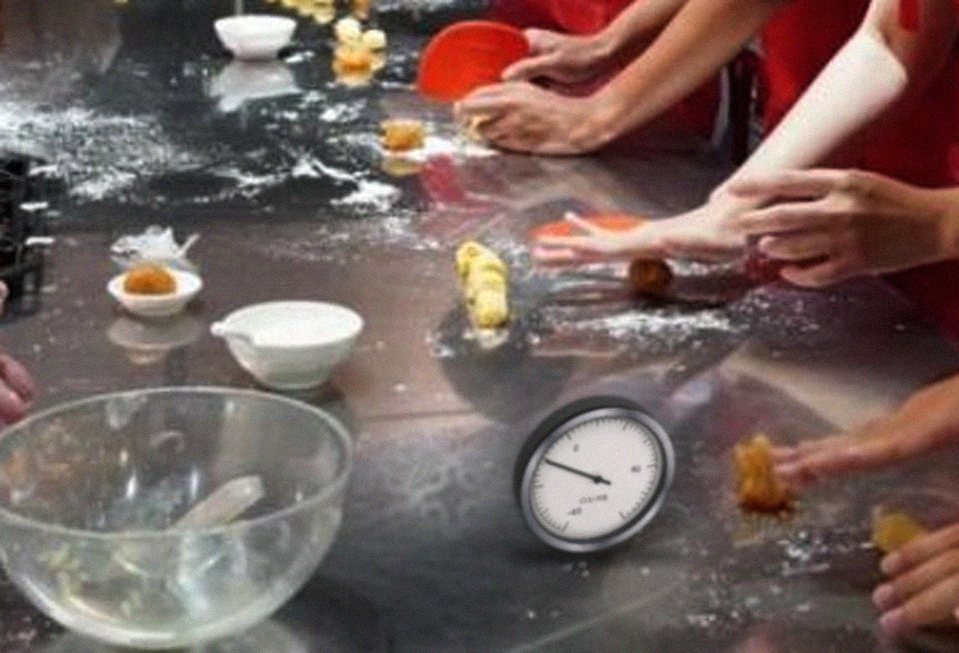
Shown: -10 °C
